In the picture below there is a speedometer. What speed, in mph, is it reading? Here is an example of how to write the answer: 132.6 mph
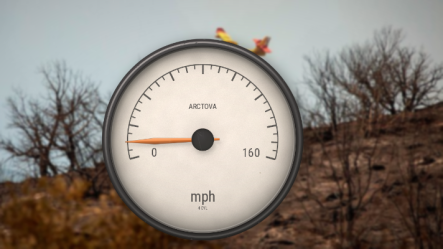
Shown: 10 mph
